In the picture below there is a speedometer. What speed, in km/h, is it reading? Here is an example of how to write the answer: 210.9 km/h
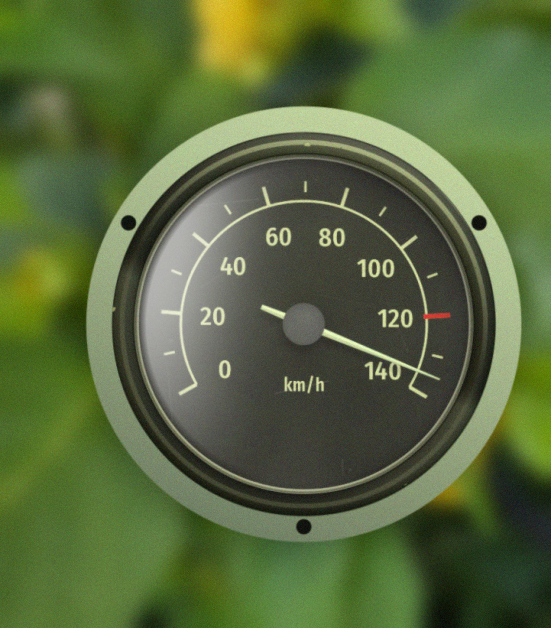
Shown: 135 km/h
